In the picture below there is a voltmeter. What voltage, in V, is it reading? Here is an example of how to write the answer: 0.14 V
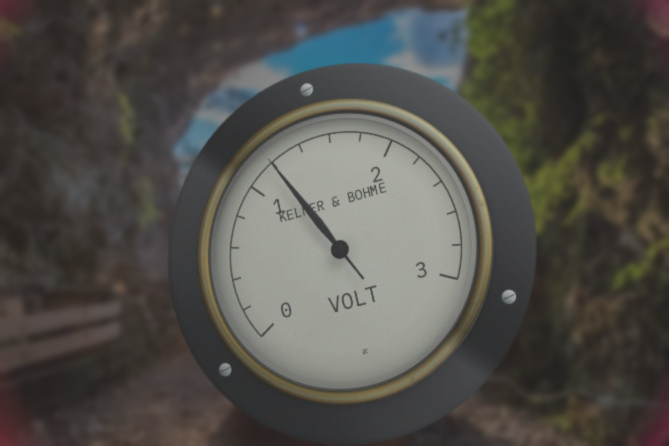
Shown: 1.2 V
